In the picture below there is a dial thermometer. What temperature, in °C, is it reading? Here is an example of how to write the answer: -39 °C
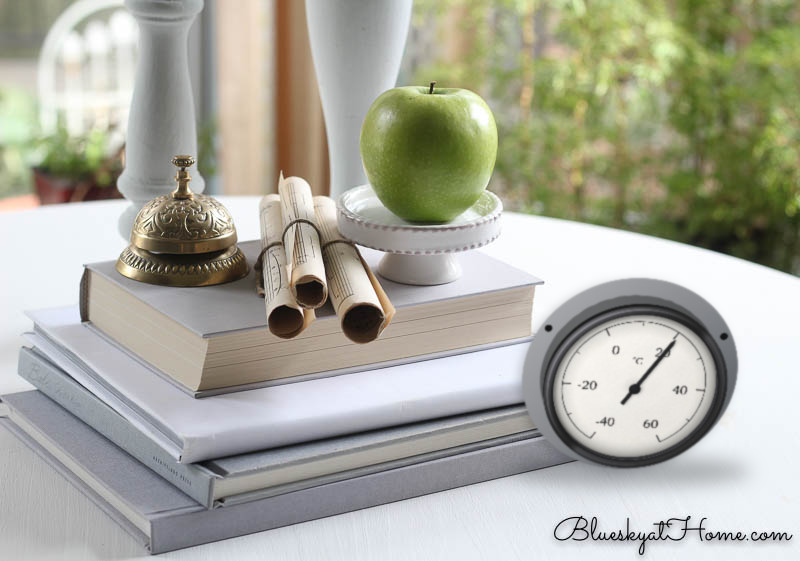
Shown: 20 °C
